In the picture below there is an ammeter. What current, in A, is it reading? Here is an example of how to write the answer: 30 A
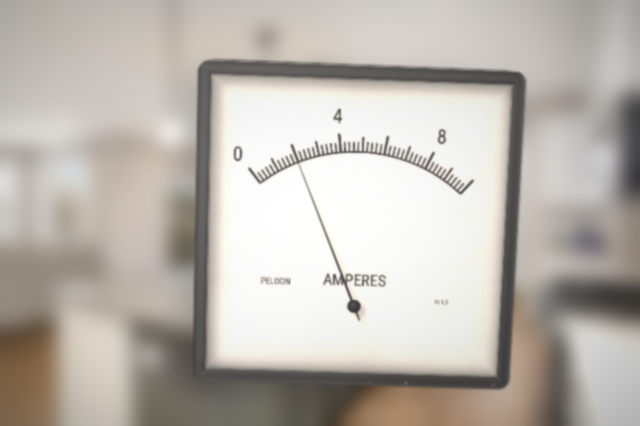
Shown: 2 A
